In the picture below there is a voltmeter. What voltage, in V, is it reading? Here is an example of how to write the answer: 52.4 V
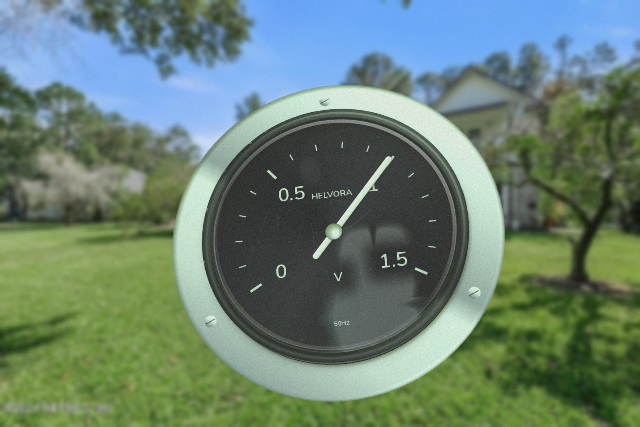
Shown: 1 V
